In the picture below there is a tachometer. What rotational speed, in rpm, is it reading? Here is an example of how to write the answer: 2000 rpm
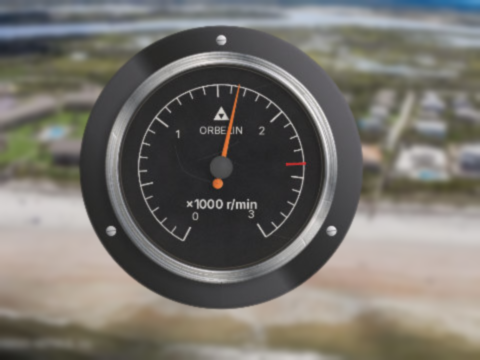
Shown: 1650 rpm
